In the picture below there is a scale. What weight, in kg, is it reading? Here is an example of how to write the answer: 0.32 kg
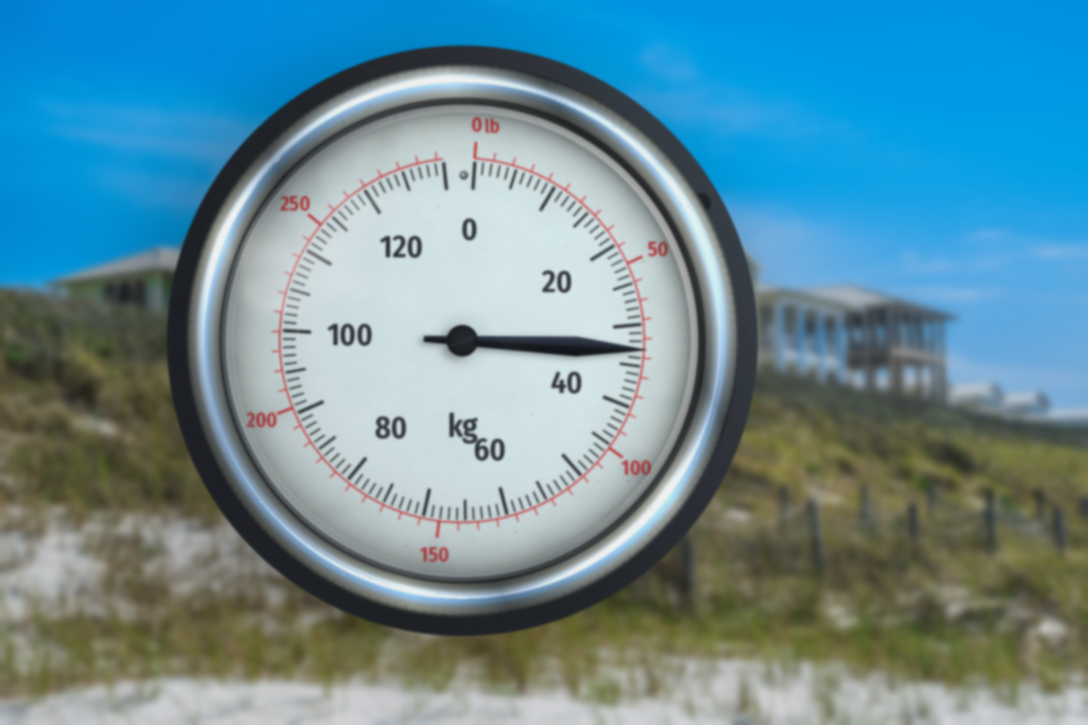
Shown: 33 kg
